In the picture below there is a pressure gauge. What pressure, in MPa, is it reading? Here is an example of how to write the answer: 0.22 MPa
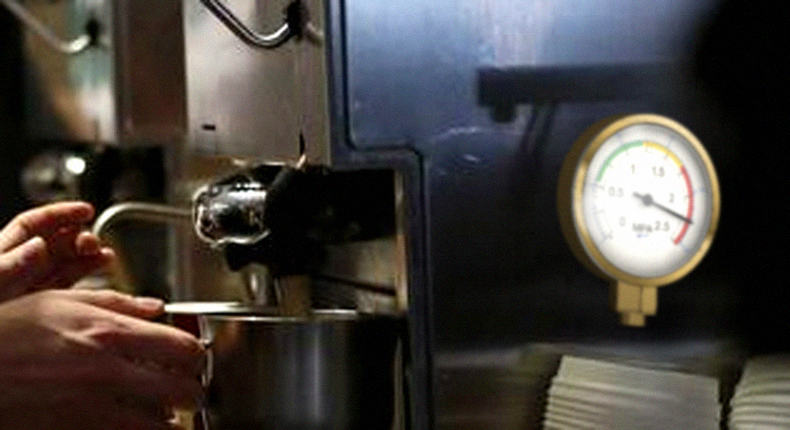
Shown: 2.25 MPa
